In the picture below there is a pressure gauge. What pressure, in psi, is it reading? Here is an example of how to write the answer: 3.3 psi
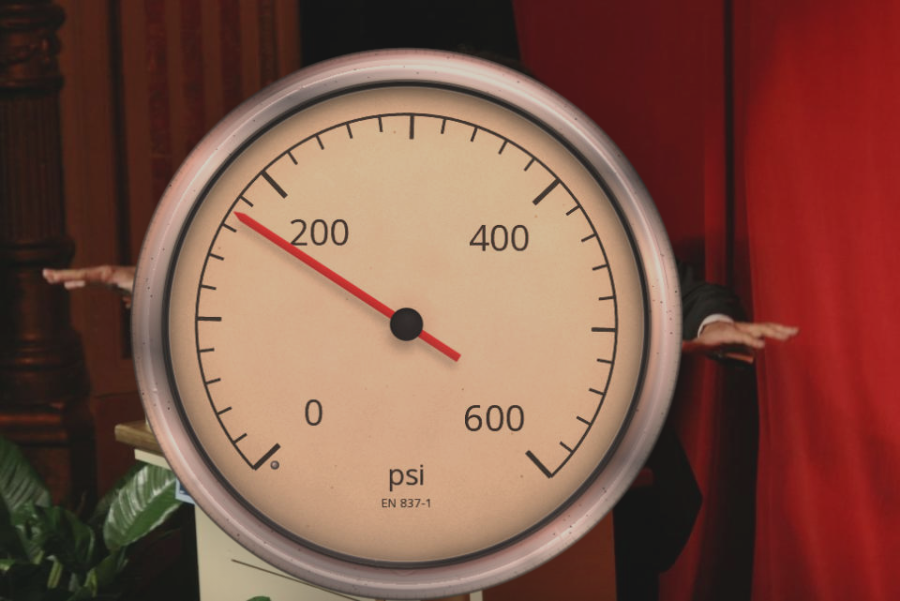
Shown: 170 psi
